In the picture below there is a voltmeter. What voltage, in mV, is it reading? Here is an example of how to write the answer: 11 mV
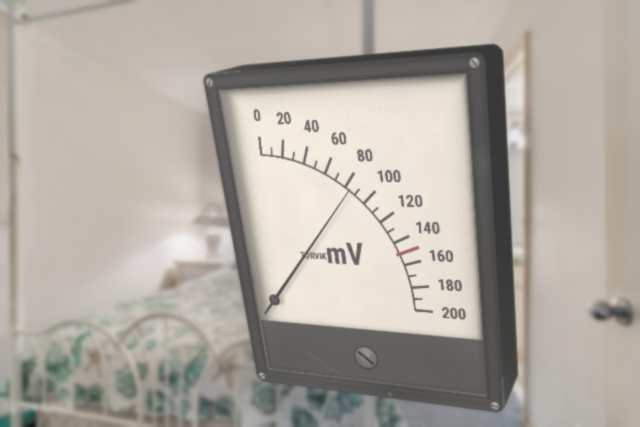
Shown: 85 mV
